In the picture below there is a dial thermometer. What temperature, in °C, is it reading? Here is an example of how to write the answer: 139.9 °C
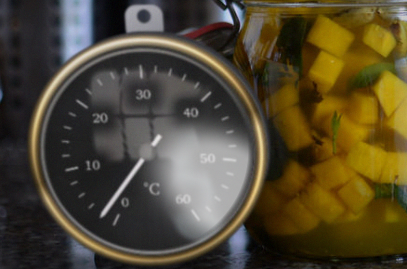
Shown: 2 °C
